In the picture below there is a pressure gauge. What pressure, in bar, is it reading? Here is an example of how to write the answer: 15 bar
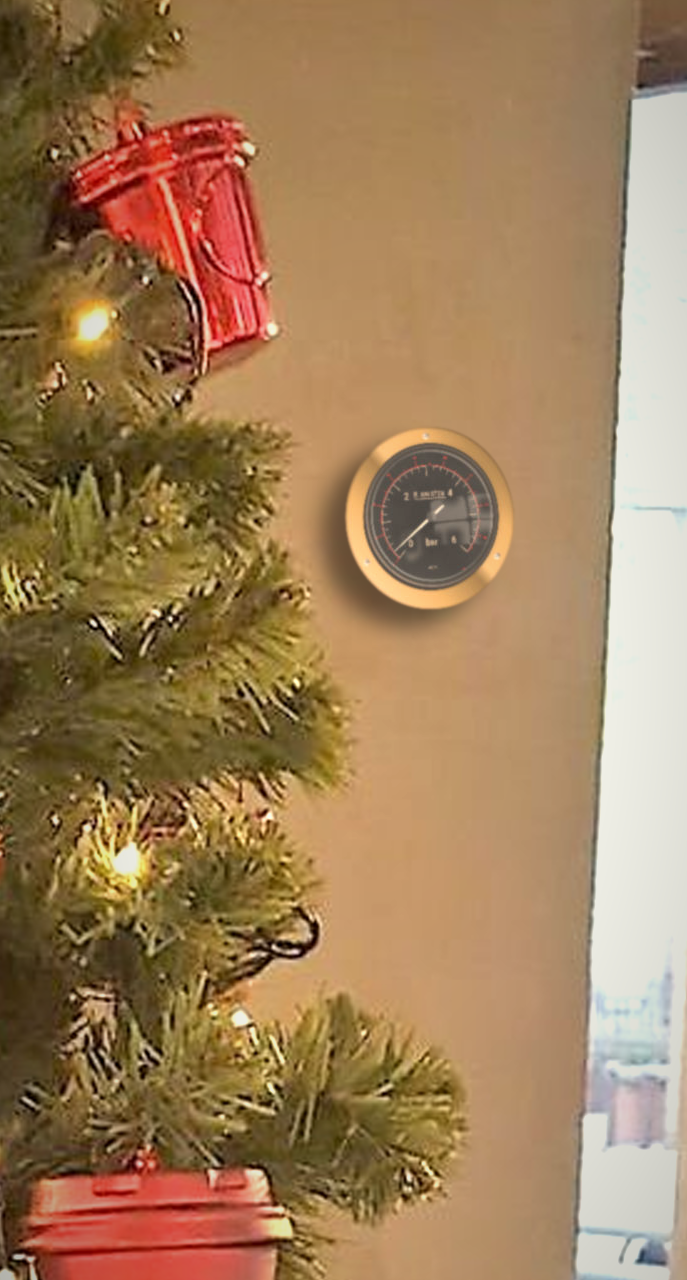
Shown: 0.2 bar
